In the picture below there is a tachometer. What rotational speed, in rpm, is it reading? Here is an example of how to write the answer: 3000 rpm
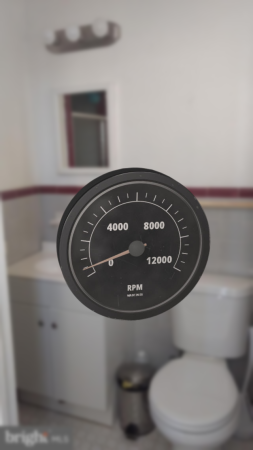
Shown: 500 rpm
